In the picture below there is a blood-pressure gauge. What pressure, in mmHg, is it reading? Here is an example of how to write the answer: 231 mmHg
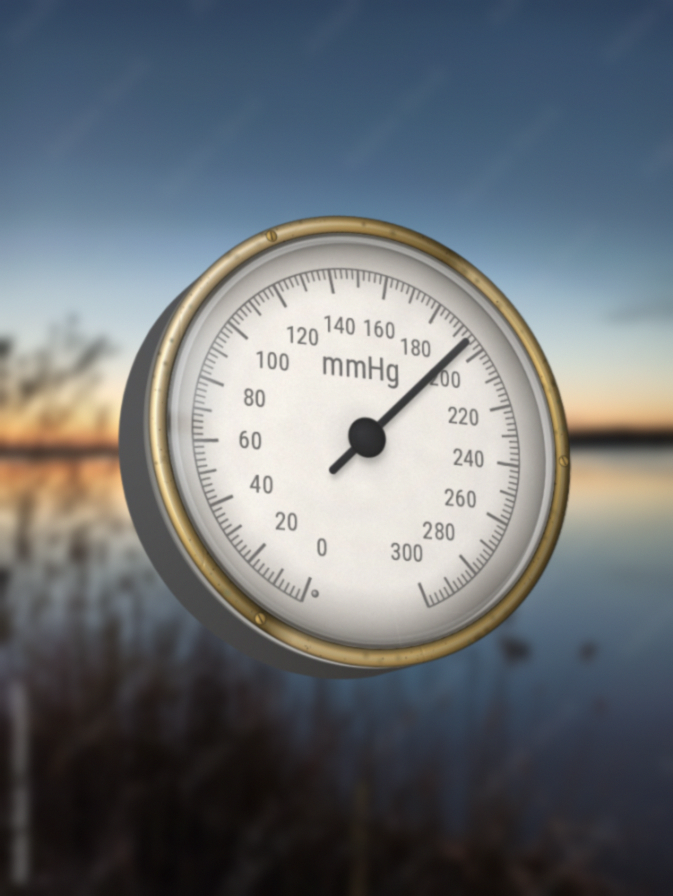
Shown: 194 mmHg
